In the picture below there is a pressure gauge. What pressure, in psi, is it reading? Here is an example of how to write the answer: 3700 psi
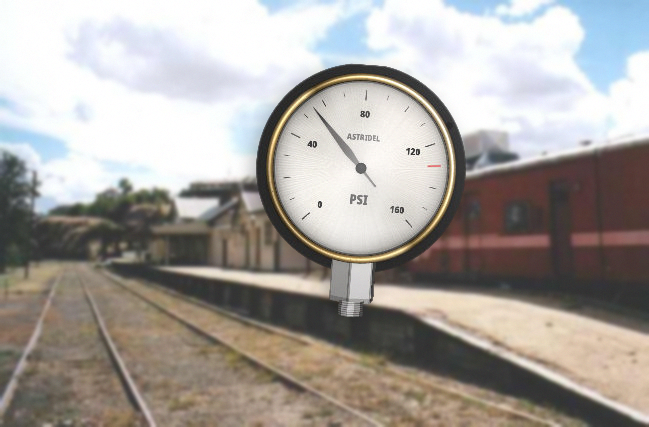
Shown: 55 psi
